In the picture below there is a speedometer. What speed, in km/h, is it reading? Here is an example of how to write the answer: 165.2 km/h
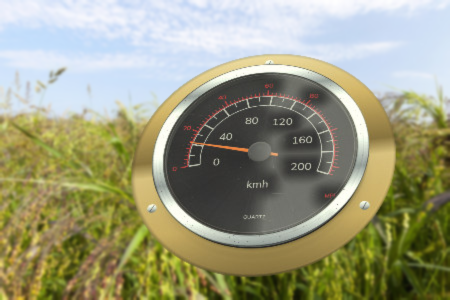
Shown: 20 km/h
